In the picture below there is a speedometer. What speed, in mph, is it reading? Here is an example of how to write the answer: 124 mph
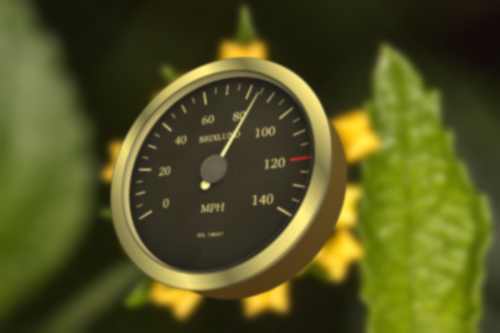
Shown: 85 mph
